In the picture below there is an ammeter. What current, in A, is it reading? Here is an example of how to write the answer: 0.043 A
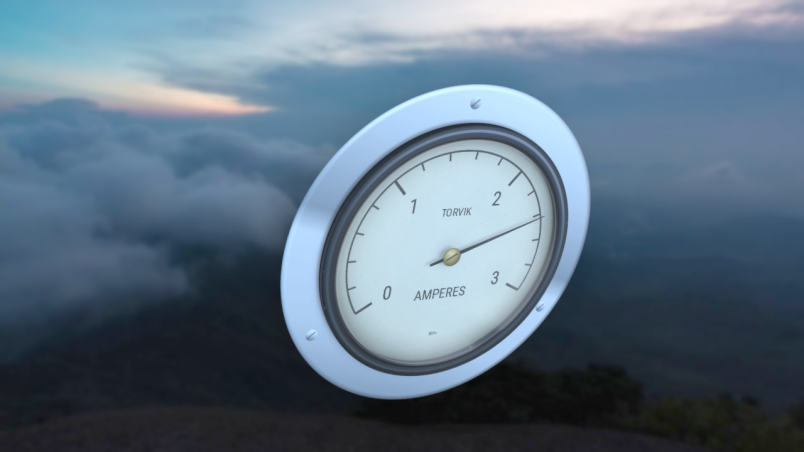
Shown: 2.4 A
